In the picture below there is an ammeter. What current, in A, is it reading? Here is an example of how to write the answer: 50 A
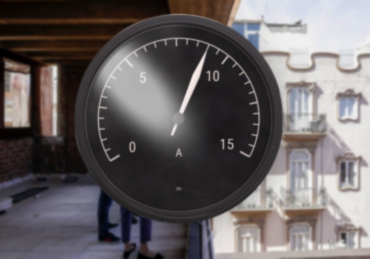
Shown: 9 A
